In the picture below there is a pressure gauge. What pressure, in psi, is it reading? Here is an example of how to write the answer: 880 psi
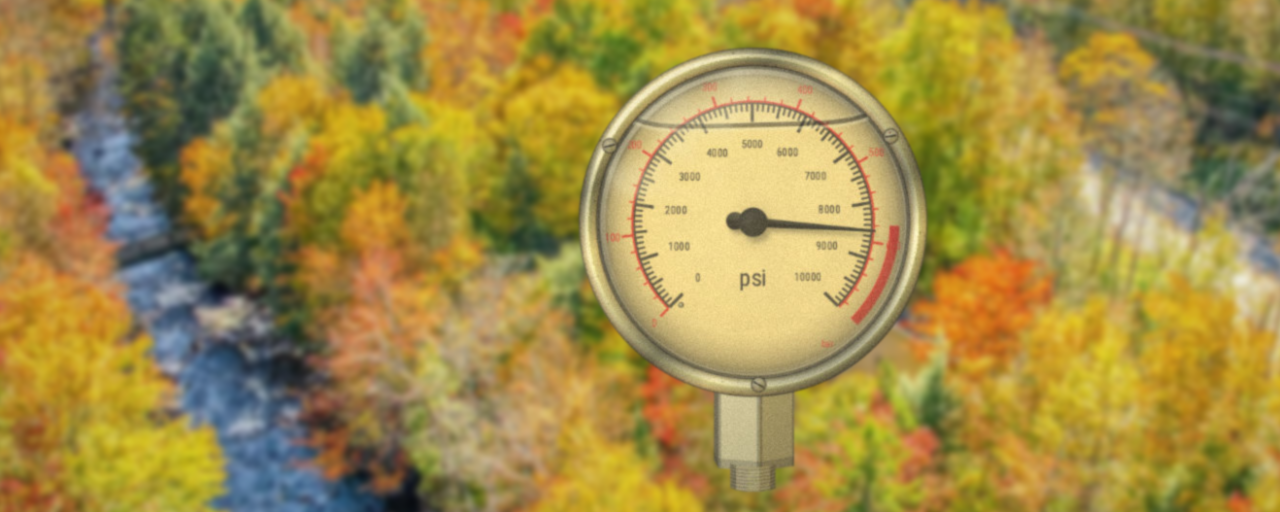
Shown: 8500 psi
